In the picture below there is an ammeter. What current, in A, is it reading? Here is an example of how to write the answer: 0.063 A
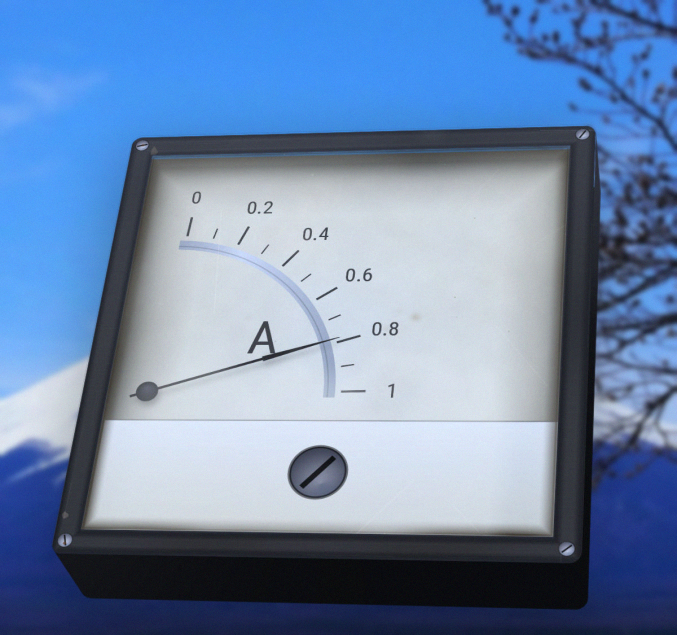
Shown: 0.8 A
